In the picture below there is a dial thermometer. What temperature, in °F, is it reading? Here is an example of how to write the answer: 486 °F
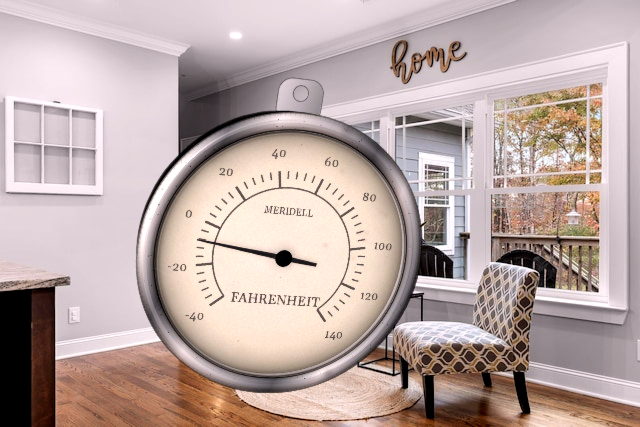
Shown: -8 °F
